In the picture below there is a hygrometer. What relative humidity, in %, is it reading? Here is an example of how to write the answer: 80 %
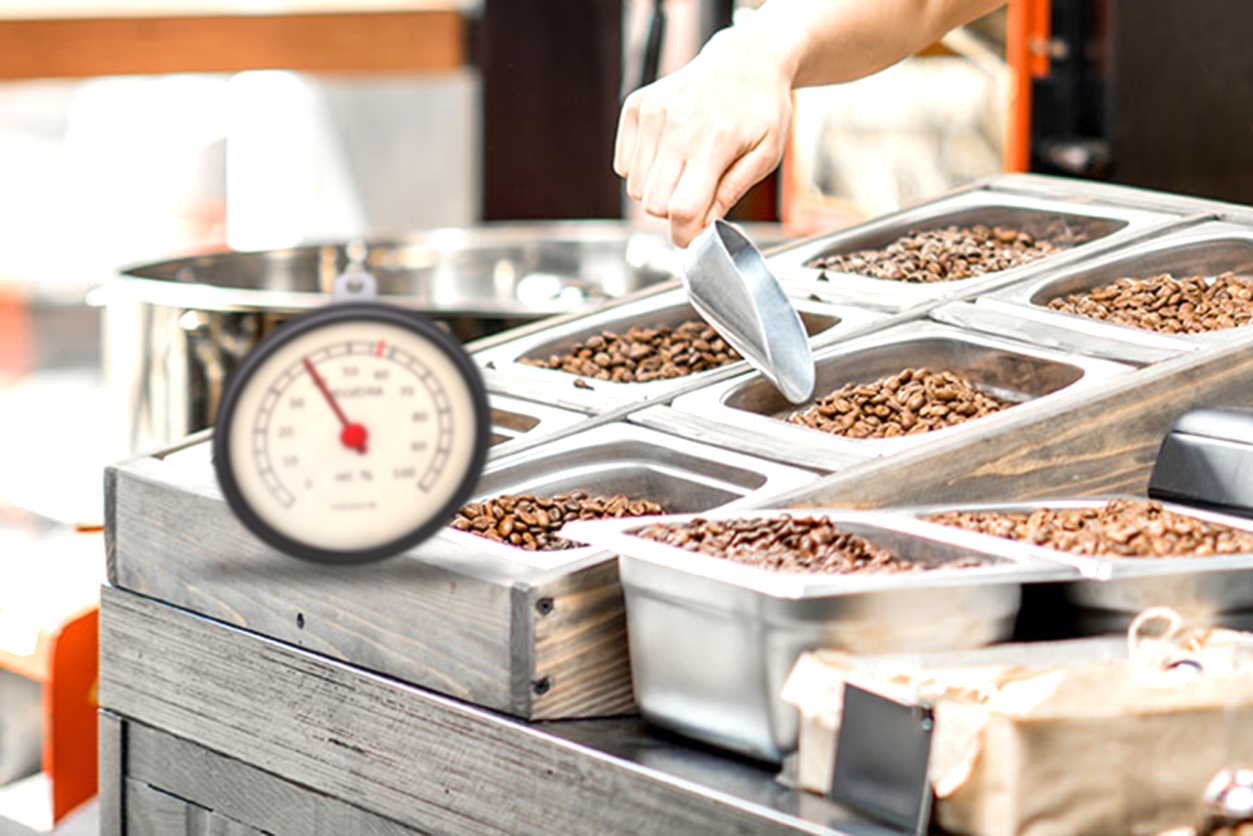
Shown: 40 %
